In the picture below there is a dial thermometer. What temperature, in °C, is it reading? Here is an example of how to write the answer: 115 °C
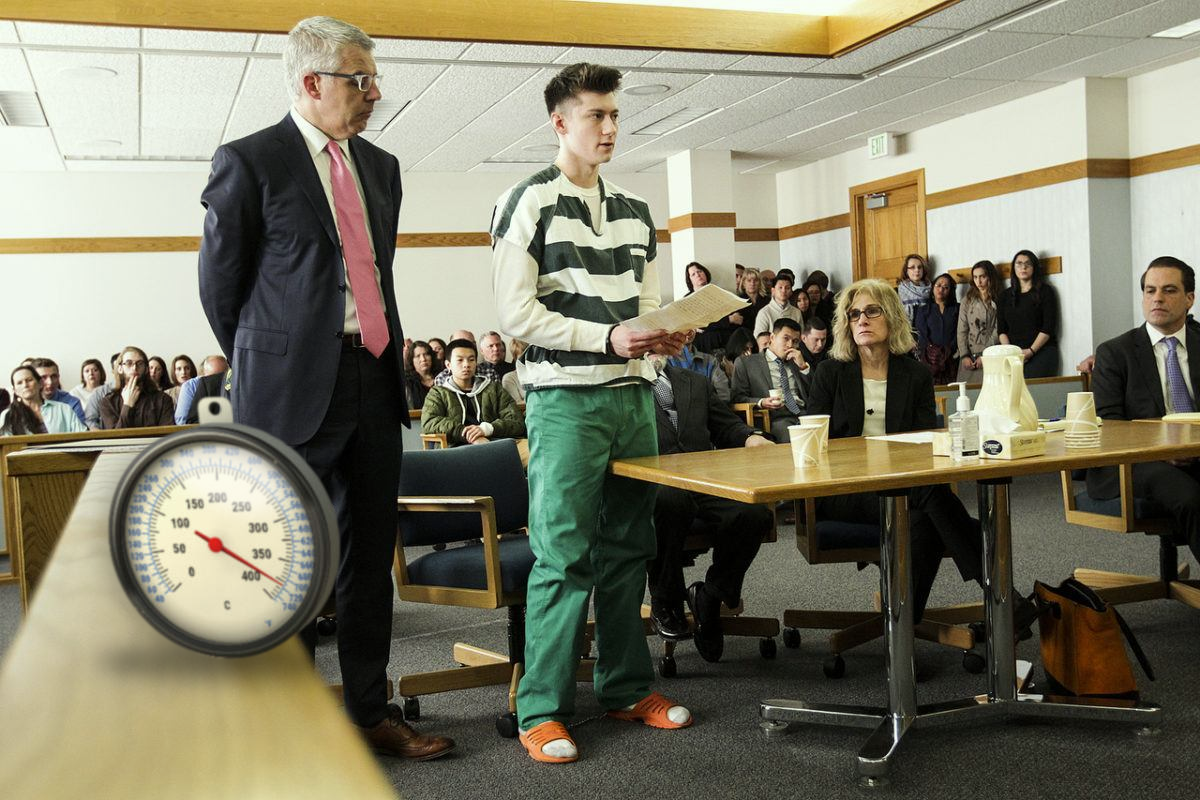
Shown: 375 °C
